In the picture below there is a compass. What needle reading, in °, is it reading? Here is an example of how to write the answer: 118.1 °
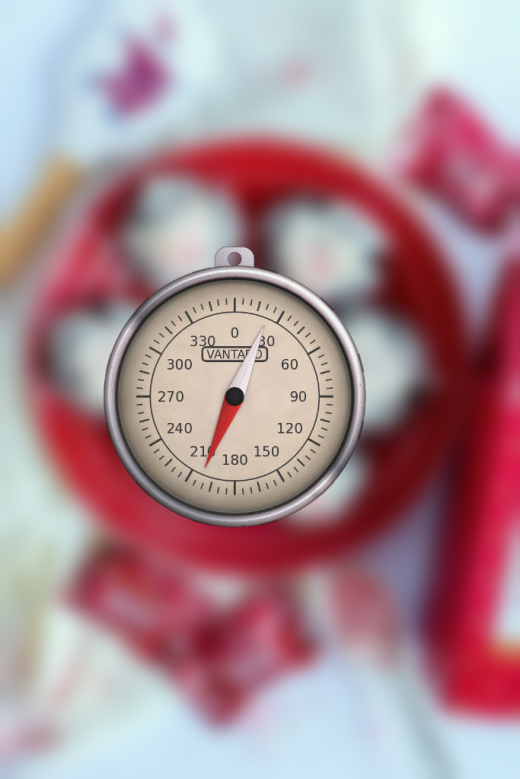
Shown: 202.5 °
